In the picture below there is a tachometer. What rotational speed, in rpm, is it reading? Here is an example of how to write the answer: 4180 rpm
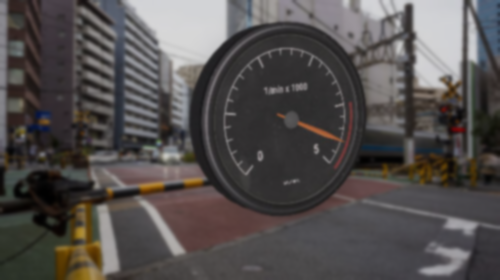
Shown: 4600 rpm
